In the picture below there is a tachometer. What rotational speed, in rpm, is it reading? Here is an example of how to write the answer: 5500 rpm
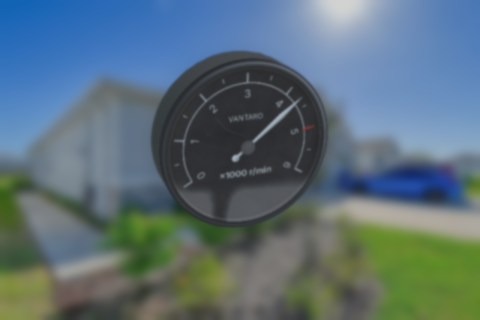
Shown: 4250 rpm
